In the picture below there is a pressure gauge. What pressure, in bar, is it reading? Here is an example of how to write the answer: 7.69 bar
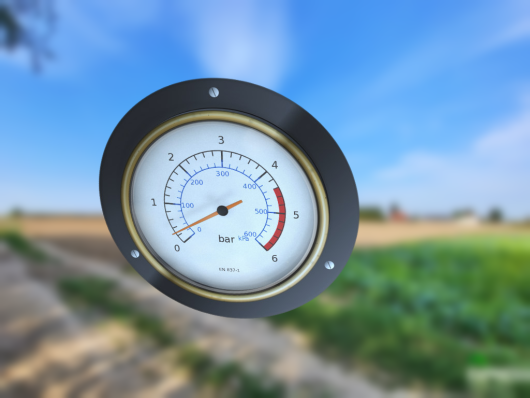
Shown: 0.3 bar
